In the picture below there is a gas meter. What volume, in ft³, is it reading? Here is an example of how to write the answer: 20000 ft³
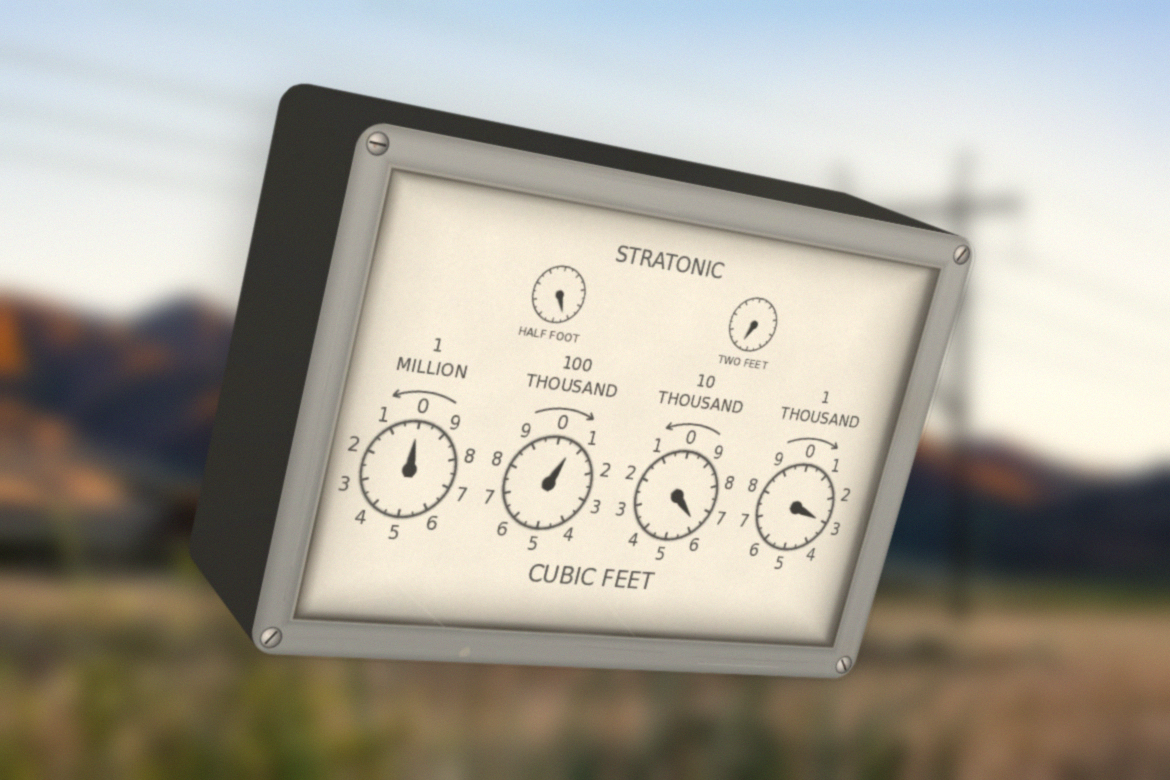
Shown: 6300 ft³
